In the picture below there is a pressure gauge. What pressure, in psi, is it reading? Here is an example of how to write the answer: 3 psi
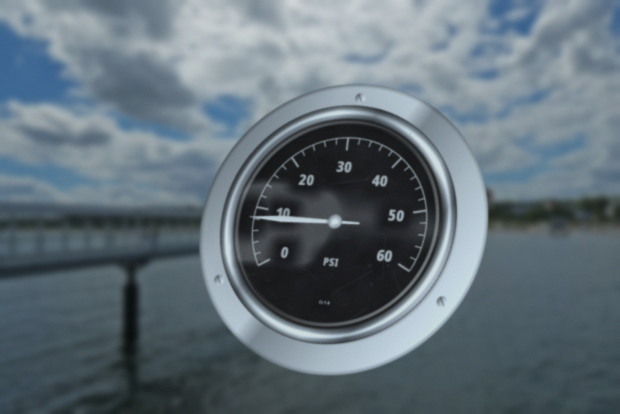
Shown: 8 psi
